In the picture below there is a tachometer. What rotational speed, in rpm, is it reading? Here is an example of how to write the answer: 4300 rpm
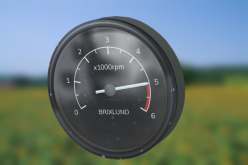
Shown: 5000 rpm
